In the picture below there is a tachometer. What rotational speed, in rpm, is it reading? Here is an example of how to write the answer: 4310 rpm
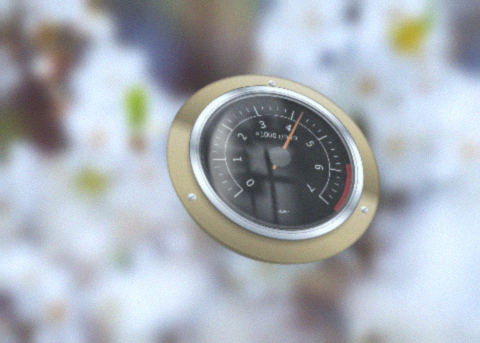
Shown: 4200 rpm
